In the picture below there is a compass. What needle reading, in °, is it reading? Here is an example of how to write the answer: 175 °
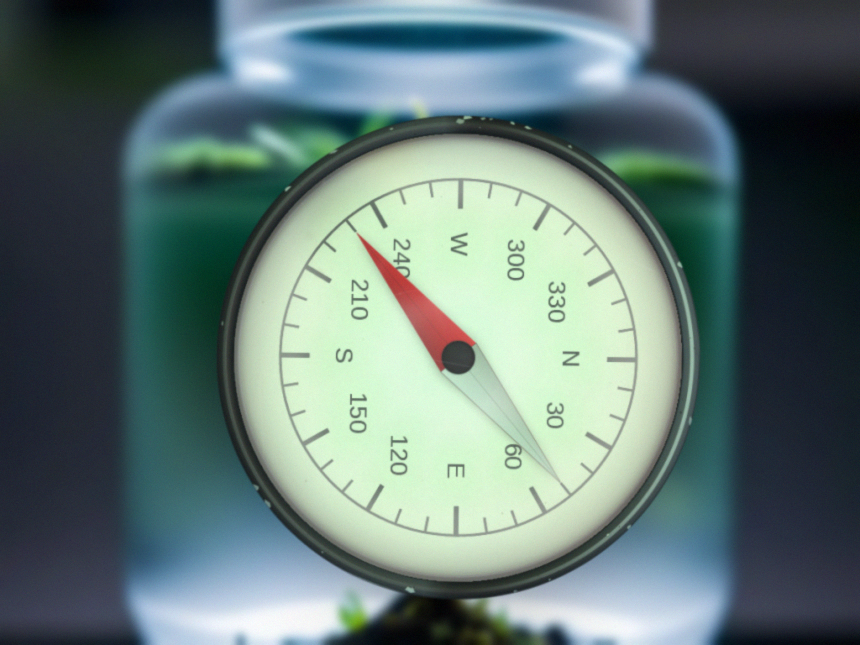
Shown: 230 °
